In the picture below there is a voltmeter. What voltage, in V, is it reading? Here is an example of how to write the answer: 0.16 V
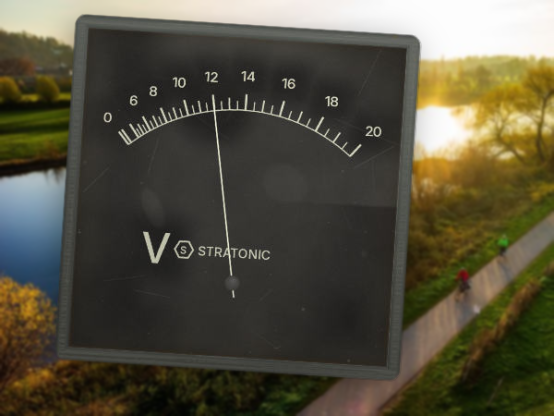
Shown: 12 V
